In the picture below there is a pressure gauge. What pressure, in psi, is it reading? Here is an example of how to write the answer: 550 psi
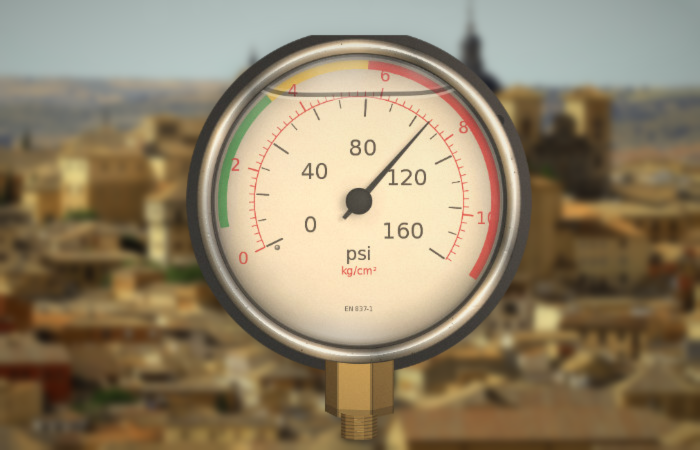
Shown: 105 psi
